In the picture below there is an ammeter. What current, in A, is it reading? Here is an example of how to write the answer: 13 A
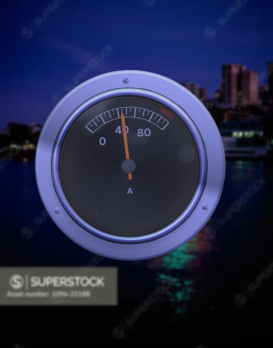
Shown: 45 A
